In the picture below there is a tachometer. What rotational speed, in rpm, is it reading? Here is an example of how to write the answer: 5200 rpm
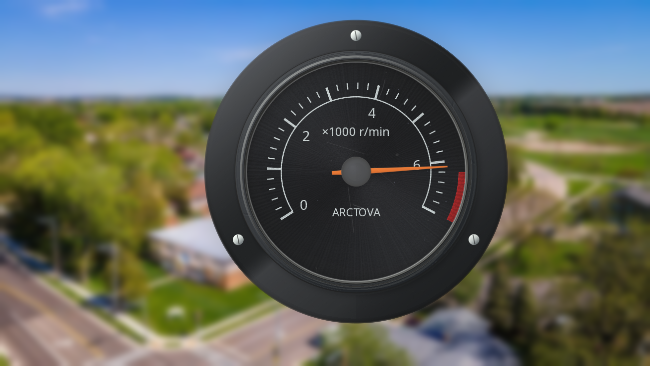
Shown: 6100 rpm
